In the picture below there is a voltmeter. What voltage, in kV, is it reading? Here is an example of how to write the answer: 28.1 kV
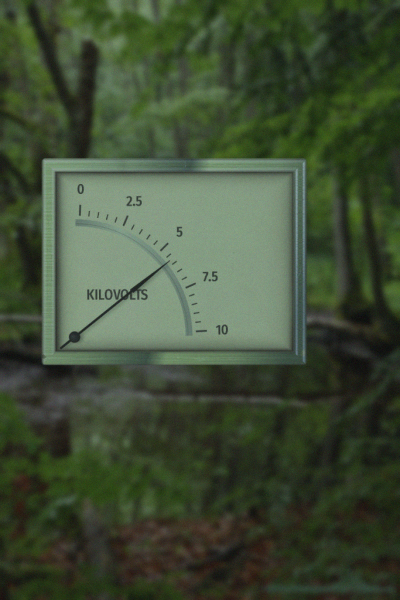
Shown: 5.75 kV
